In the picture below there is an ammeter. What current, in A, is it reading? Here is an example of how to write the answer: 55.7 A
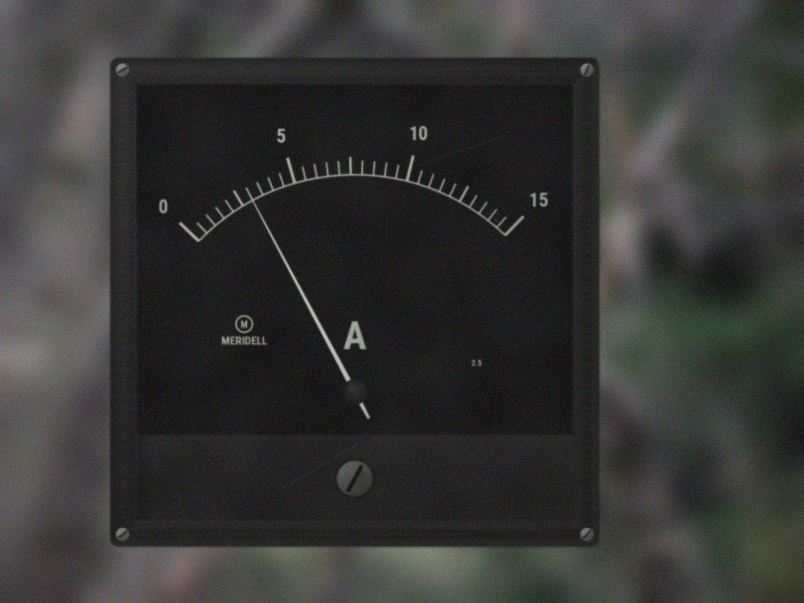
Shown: 3 A
